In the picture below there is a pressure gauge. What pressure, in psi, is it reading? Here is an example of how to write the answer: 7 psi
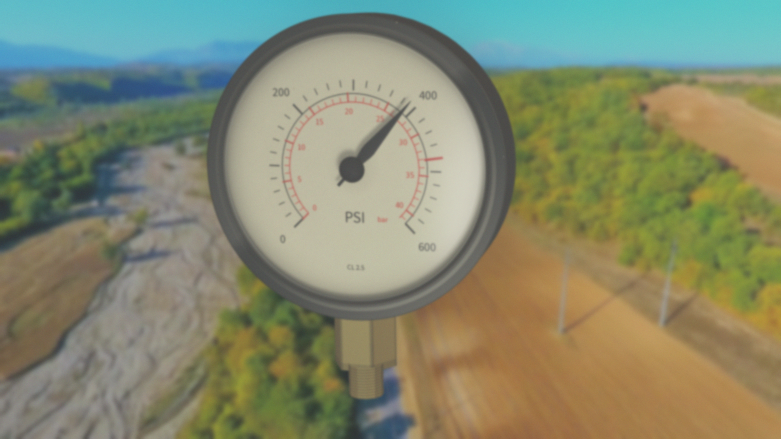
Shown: 390 psi
